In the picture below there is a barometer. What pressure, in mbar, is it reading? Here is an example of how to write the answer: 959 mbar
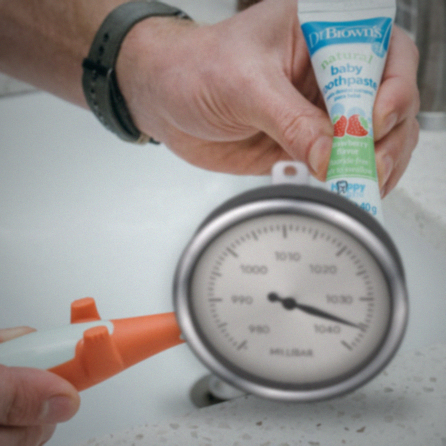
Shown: 1035 mbar
